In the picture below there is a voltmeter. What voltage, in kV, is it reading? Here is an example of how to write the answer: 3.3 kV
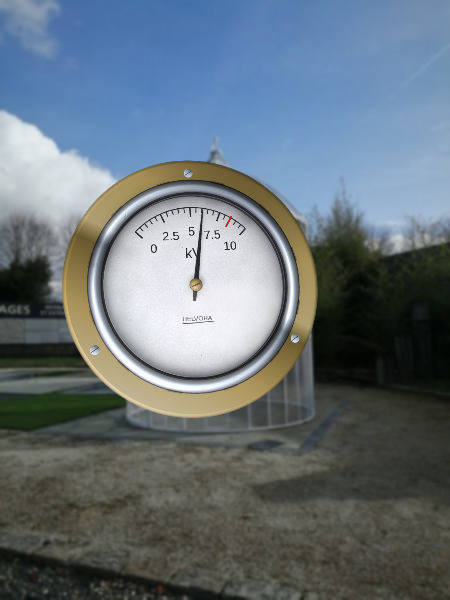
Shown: 6 kV
